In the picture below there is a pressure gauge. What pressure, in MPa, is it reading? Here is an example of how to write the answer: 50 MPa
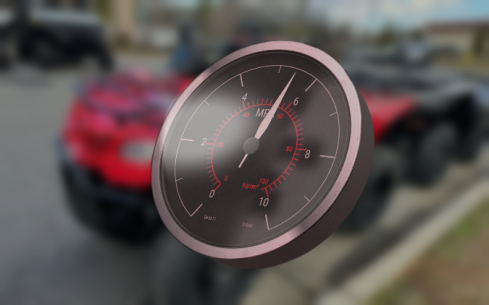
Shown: 5.5 MPa
